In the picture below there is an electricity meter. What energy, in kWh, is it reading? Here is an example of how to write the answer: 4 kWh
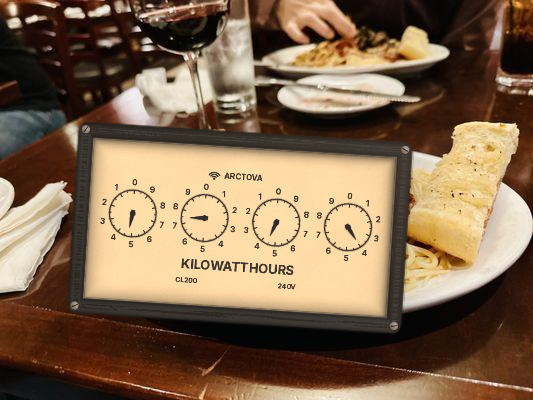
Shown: 4744 kWh
